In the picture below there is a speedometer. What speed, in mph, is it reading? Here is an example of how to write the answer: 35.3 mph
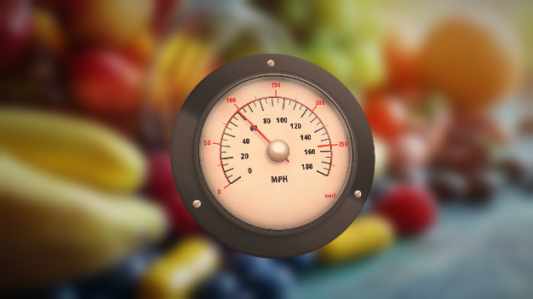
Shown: 60 mph
